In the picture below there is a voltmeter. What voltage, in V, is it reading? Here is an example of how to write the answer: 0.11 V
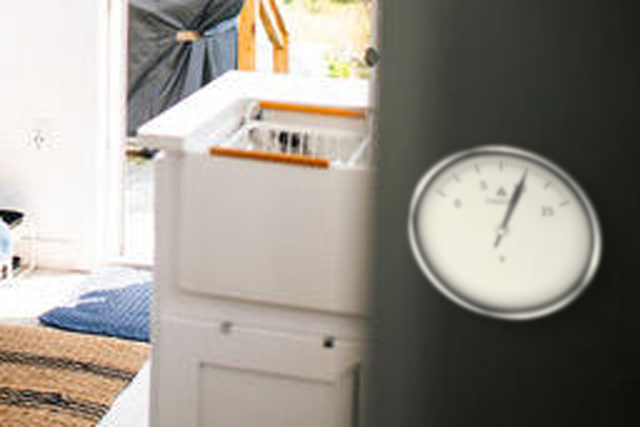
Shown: 10 V
